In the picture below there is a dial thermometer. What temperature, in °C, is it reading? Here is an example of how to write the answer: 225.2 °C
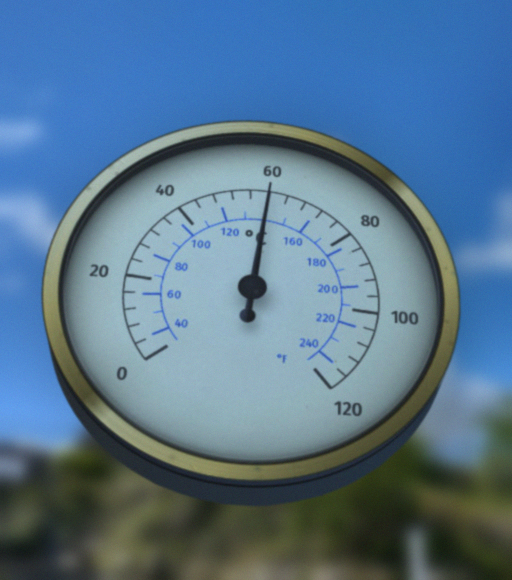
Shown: 60 °C
